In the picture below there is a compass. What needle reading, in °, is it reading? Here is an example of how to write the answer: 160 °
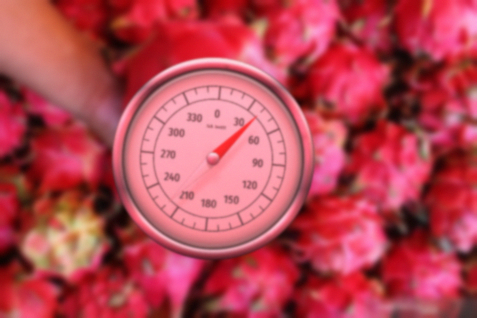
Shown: 40 °
